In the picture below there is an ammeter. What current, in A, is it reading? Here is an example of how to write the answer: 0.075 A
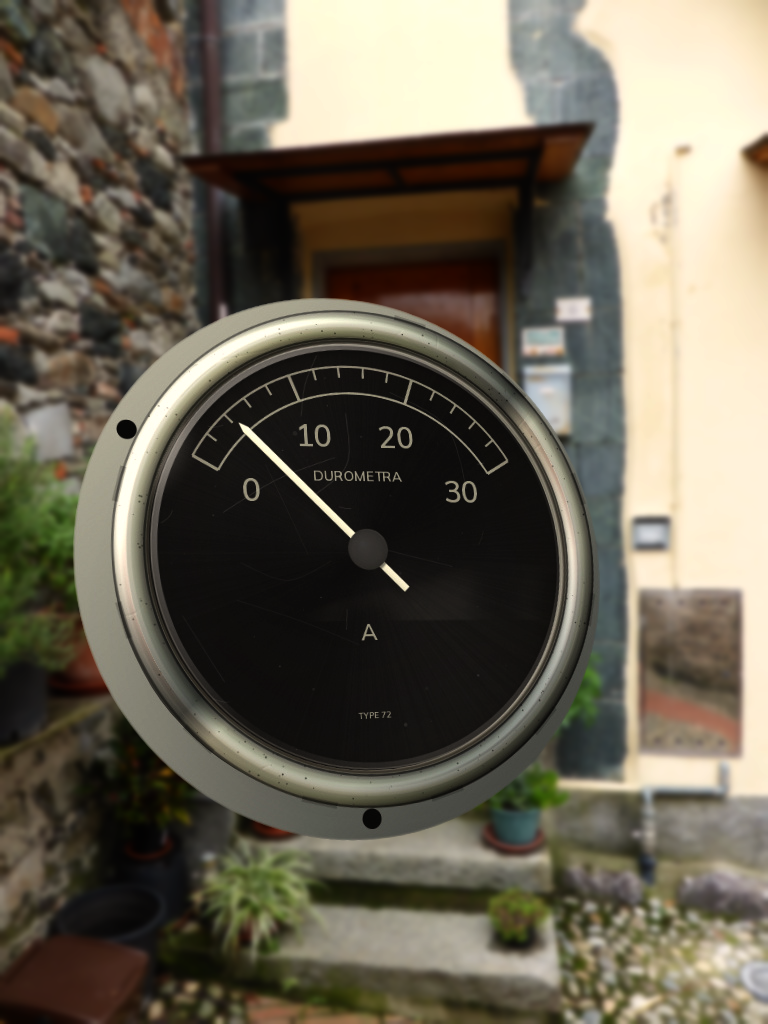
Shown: 4 A
